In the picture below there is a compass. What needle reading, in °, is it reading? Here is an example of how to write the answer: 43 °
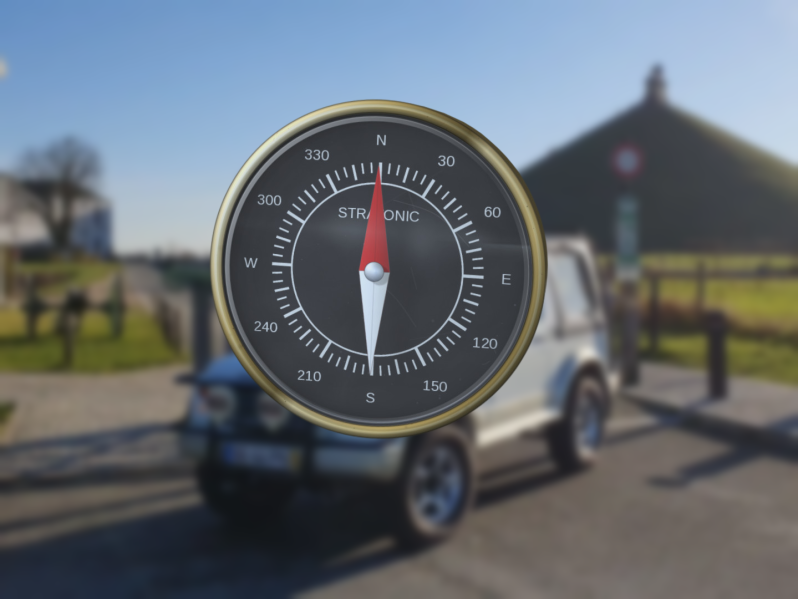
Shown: 0 °
